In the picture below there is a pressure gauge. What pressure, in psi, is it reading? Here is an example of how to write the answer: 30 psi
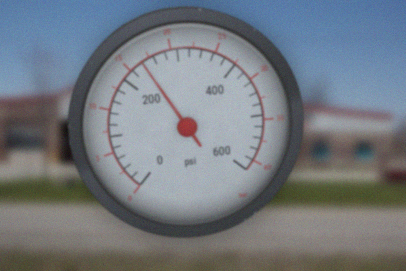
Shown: 240 psi
